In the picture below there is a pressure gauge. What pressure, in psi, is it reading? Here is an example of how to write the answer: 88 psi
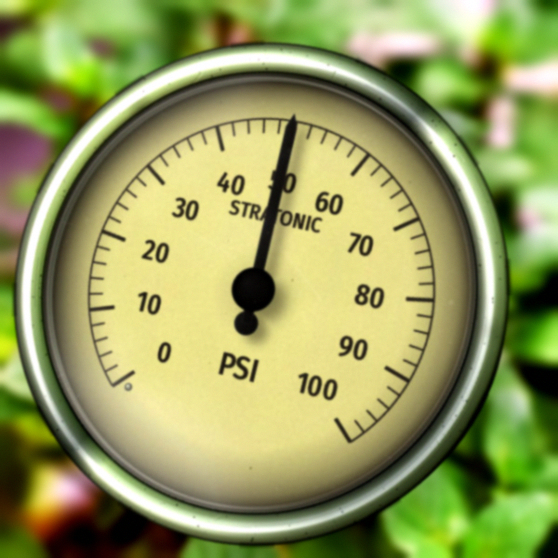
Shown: 50 psi
